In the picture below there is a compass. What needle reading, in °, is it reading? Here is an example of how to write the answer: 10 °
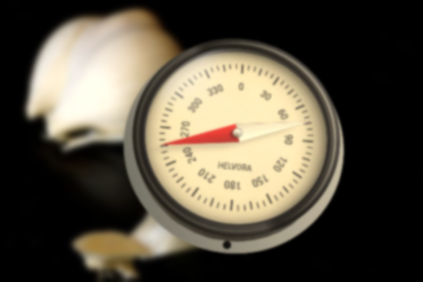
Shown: 255 °
